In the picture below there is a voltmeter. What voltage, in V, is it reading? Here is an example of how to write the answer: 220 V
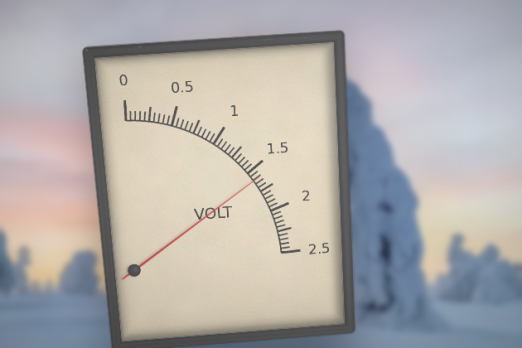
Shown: 1.6 V
